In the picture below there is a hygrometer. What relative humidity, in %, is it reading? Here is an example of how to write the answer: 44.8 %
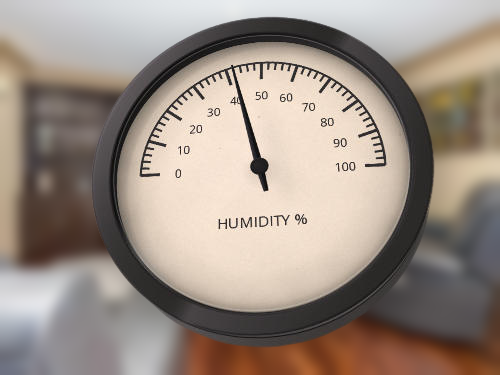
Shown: 42 %
